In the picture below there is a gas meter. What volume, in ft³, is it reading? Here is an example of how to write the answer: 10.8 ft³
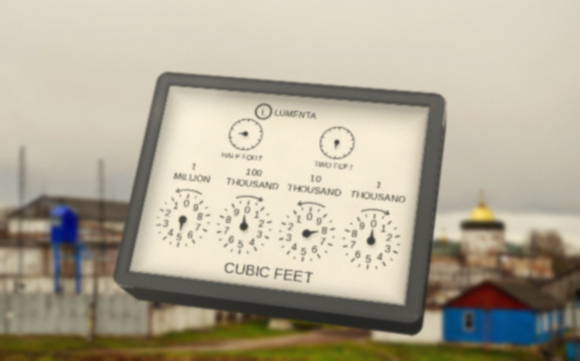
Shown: 498000 ft³
